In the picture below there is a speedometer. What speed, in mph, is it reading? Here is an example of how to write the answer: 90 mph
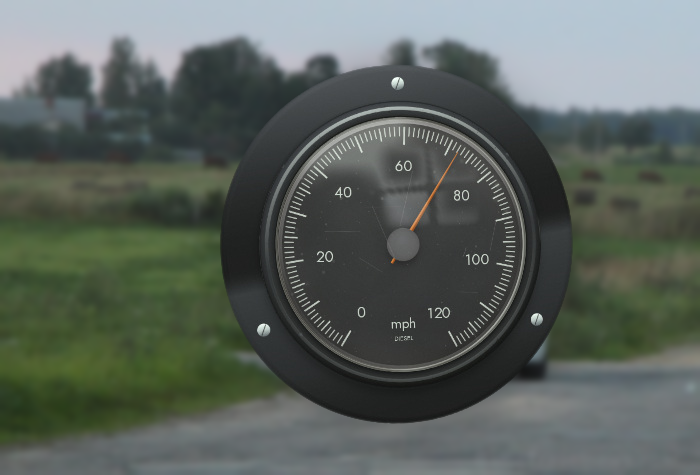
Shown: 72 mph
